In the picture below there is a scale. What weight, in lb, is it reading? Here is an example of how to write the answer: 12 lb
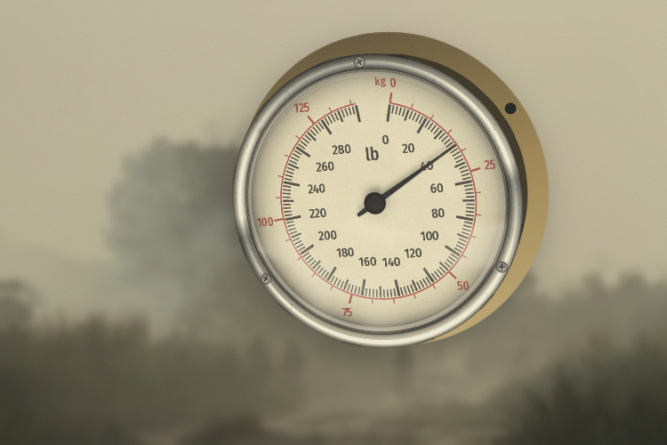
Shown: 40 lb
